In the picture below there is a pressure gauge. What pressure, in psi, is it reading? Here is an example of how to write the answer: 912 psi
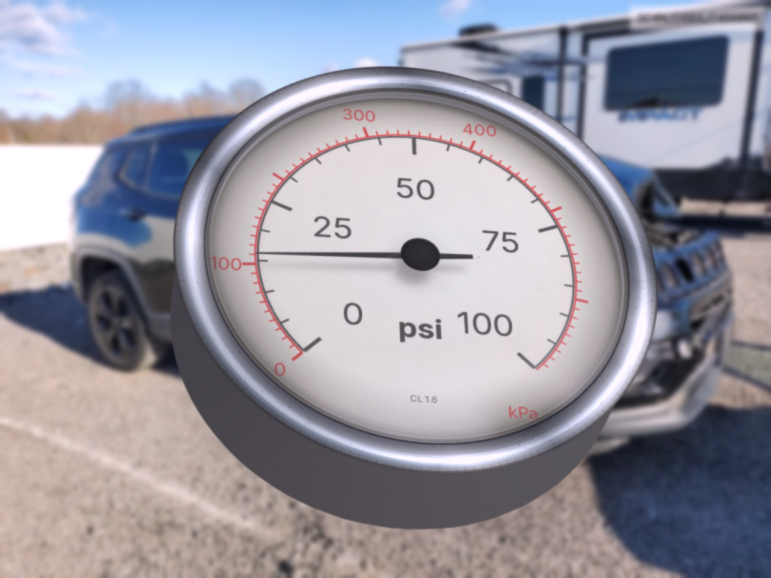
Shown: 15 psi
